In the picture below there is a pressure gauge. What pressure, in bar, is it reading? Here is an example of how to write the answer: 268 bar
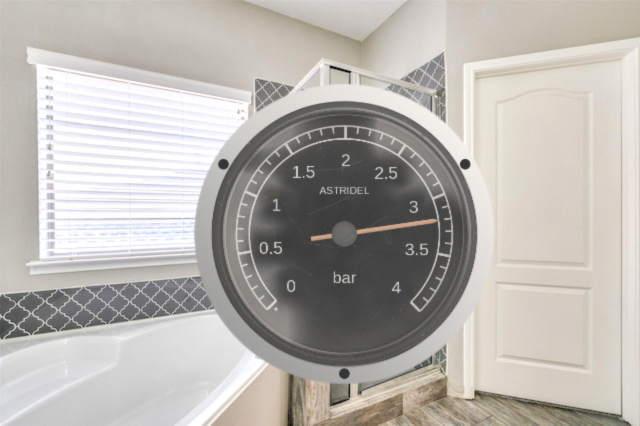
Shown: 3.2 bar
